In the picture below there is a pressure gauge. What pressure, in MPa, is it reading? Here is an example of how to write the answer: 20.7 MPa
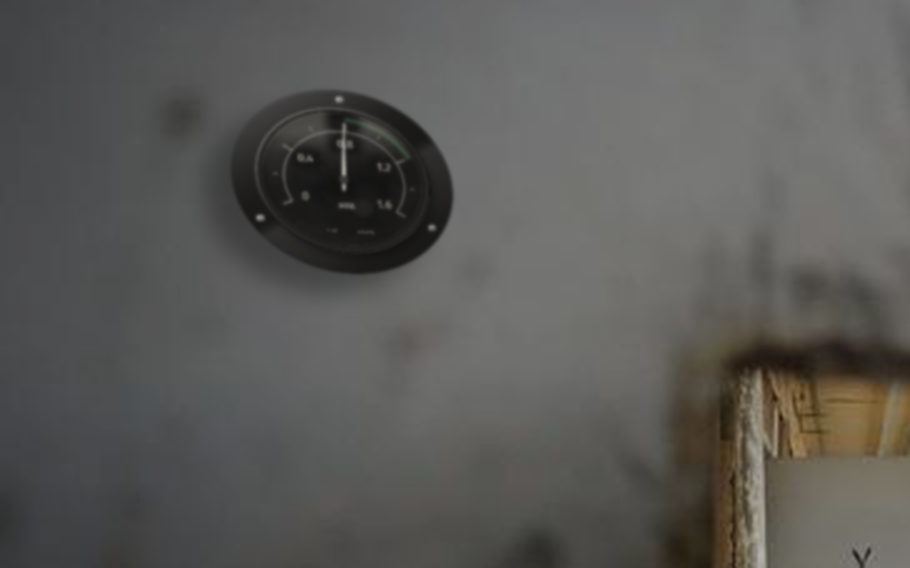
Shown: 0.8 MPa
